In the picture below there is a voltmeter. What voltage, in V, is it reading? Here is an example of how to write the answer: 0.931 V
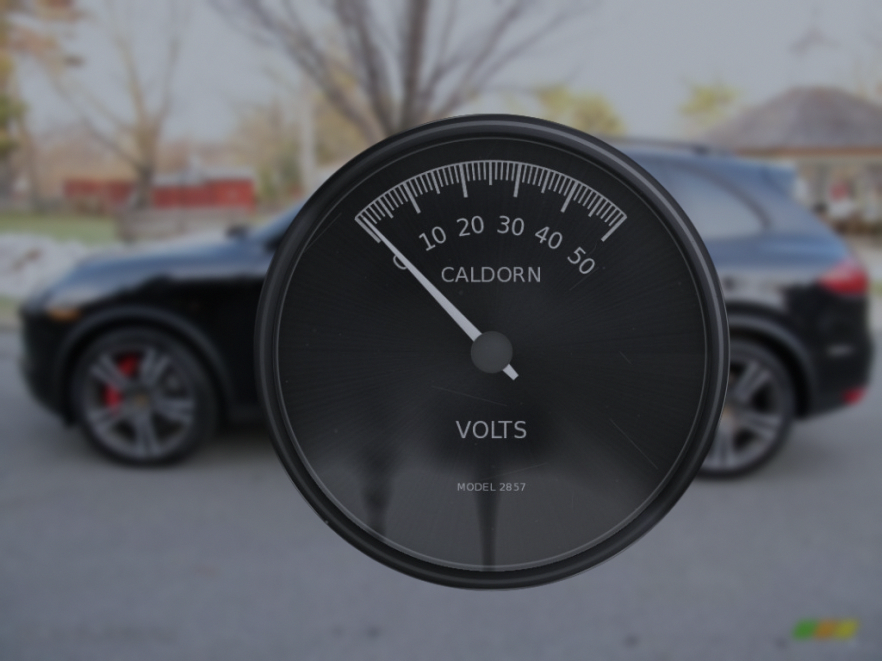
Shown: 1 V
